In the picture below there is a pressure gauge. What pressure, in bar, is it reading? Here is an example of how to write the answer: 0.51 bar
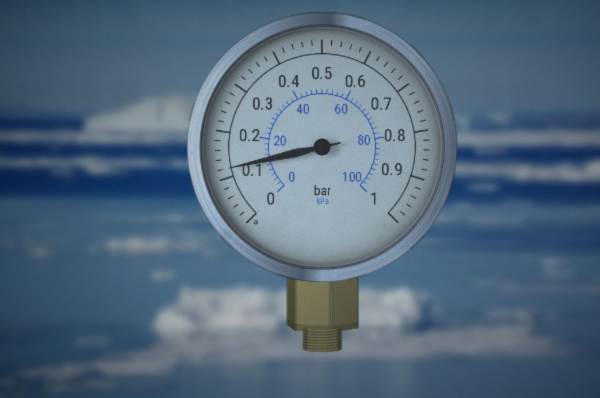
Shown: 0.12 bar
